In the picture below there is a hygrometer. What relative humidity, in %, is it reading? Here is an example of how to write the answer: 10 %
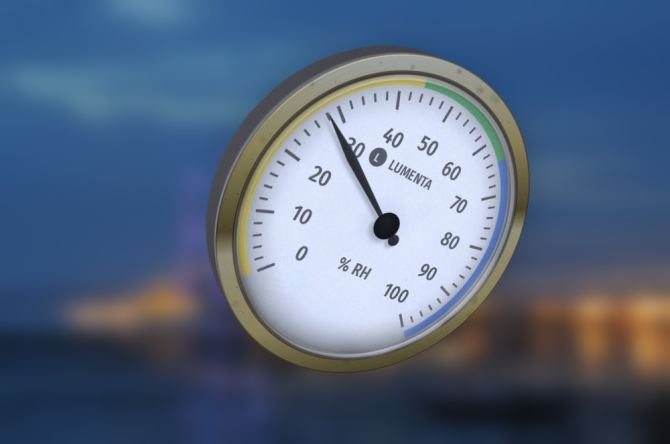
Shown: 28 %
